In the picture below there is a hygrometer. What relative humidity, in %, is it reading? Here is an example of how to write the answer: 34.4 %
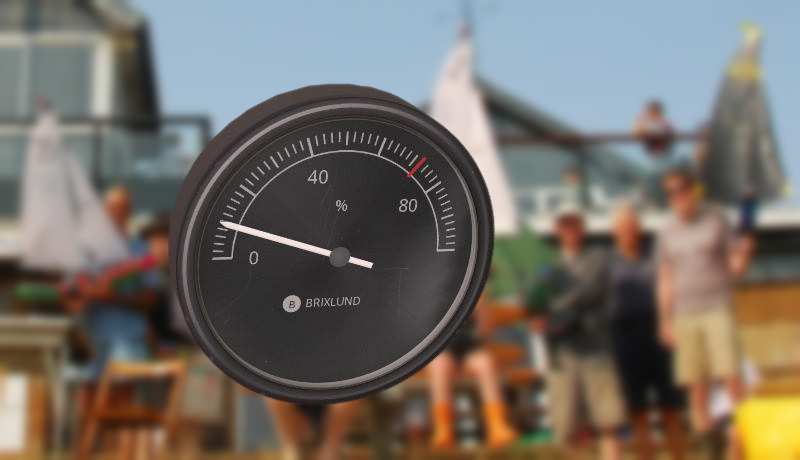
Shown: 10 %
